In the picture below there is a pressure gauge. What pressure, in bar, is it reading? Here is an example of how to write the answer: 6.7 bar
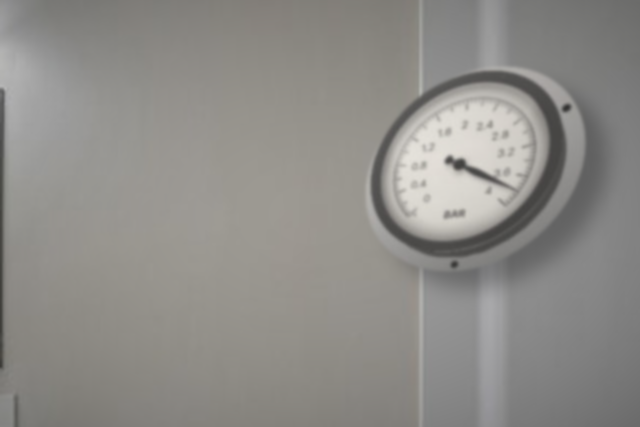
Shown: 3.8 bar
